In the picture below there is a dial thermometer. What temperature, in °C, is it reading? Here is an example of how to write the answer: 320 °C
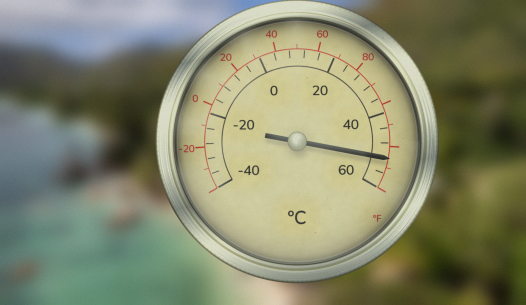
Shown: 52 °C
